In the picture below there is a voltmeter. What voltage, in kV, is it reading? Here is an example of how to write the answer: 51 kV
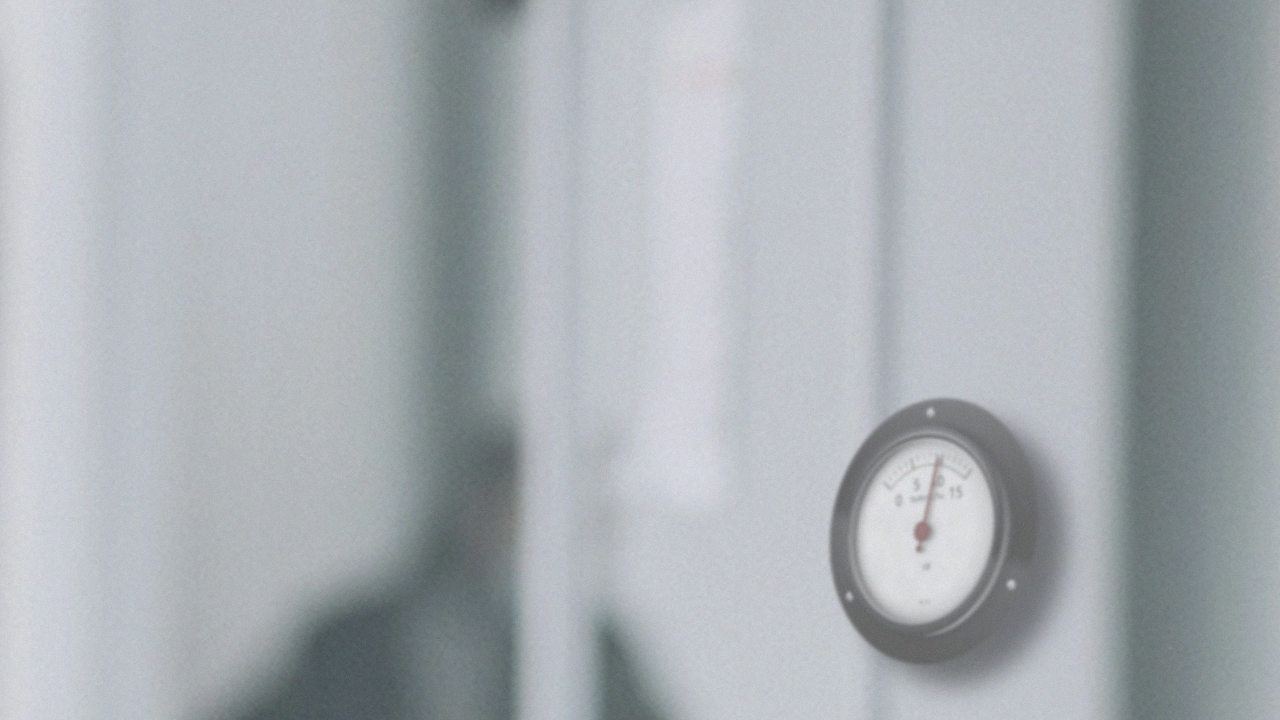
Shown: 10 kV
